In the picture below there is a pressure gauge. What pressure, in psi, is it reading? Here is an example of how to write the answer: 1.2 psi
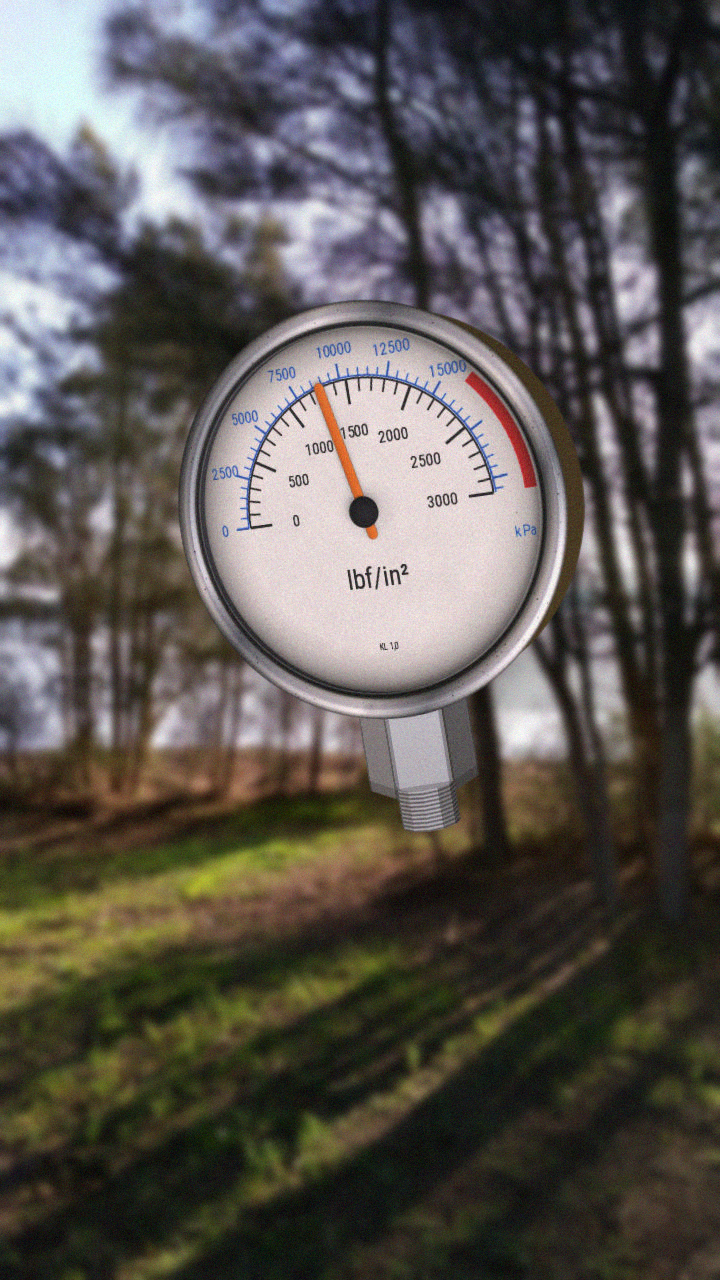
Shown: 1300 psi
